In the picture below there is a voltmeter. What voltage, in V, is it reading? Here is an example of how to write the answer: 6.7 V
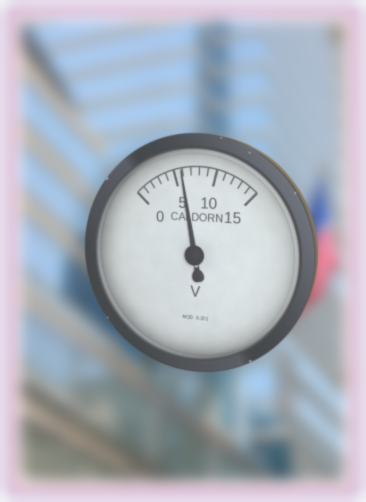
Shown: 6 V
